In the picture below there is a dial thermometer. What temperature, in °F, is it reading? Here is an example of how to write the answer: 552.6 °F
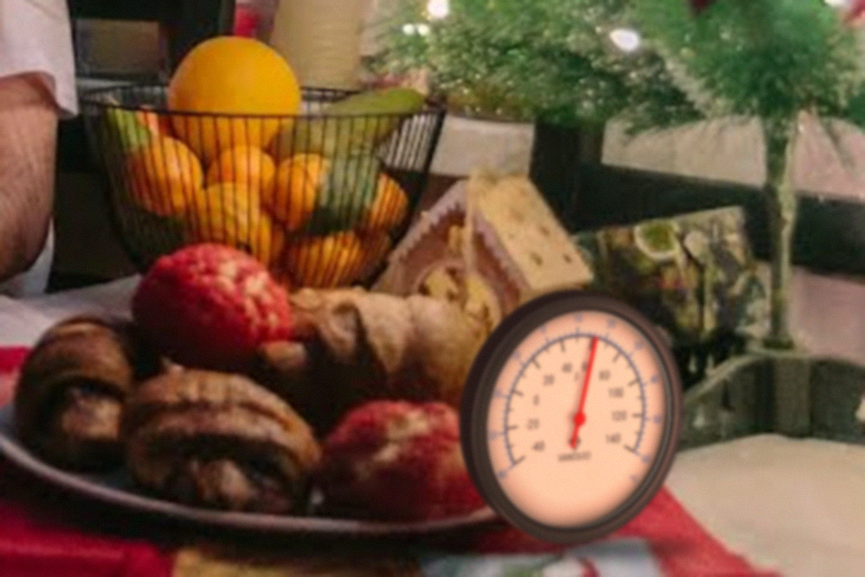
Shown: 60 °F
